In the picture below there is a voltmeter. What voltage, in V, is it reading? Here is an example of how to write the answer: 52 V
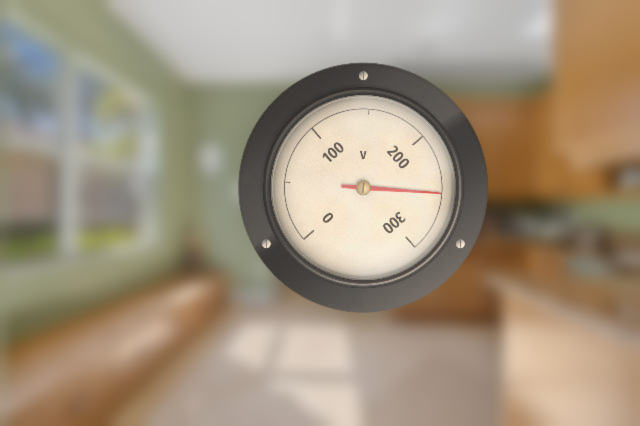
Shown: 250 V
